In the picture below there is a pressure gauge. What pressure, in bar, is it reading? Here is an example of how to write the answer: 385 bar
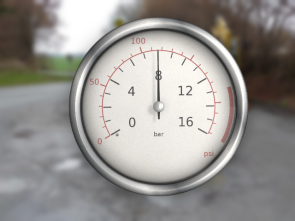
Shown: 8 bar
